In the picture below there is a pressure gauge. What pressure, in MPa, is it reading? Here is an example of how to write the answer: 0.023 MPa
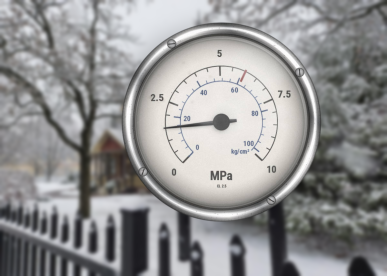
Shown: 1.5 MPa
